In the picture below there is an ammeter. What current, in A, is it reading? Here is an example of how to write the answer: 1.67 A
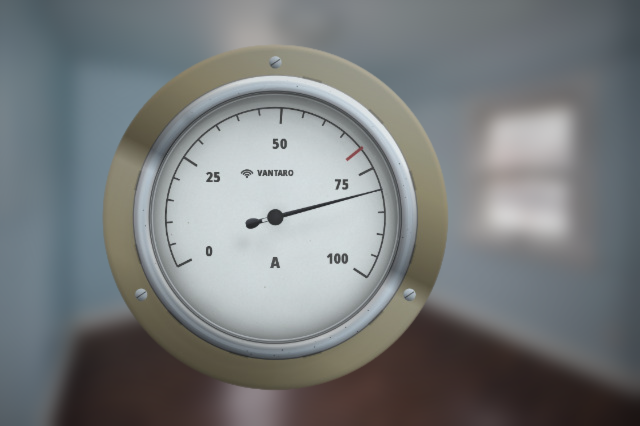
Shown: 80 A
